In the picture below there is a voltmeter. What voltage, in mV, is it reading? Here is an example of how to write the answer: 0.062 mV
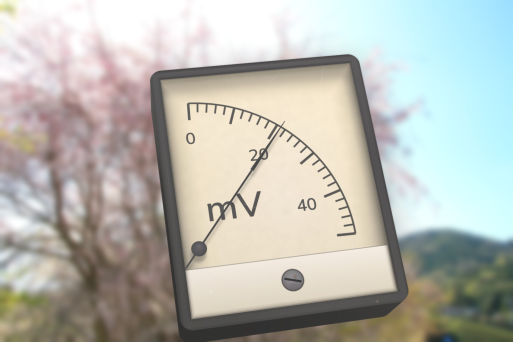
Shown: 21 mV
